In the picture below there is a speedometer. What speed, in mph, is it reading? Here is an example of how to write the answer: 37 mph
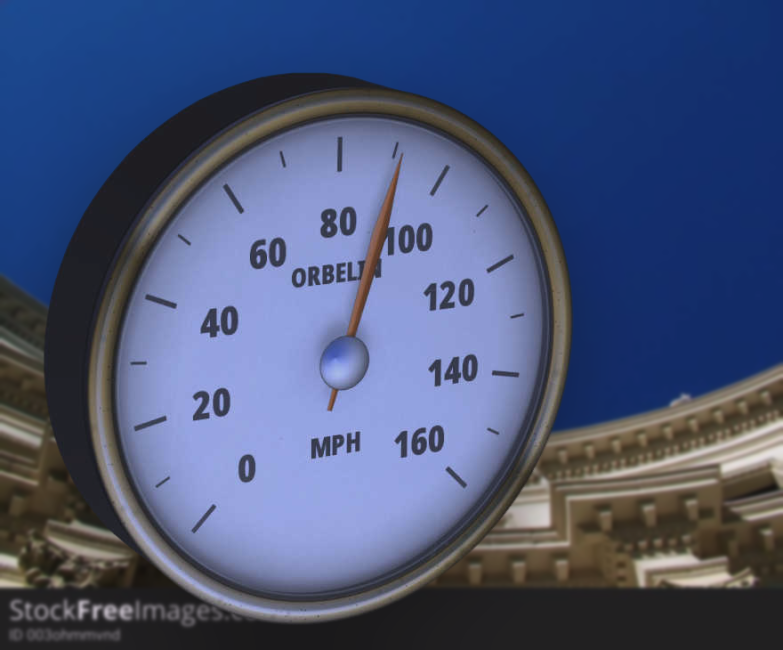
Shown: 90 mph
